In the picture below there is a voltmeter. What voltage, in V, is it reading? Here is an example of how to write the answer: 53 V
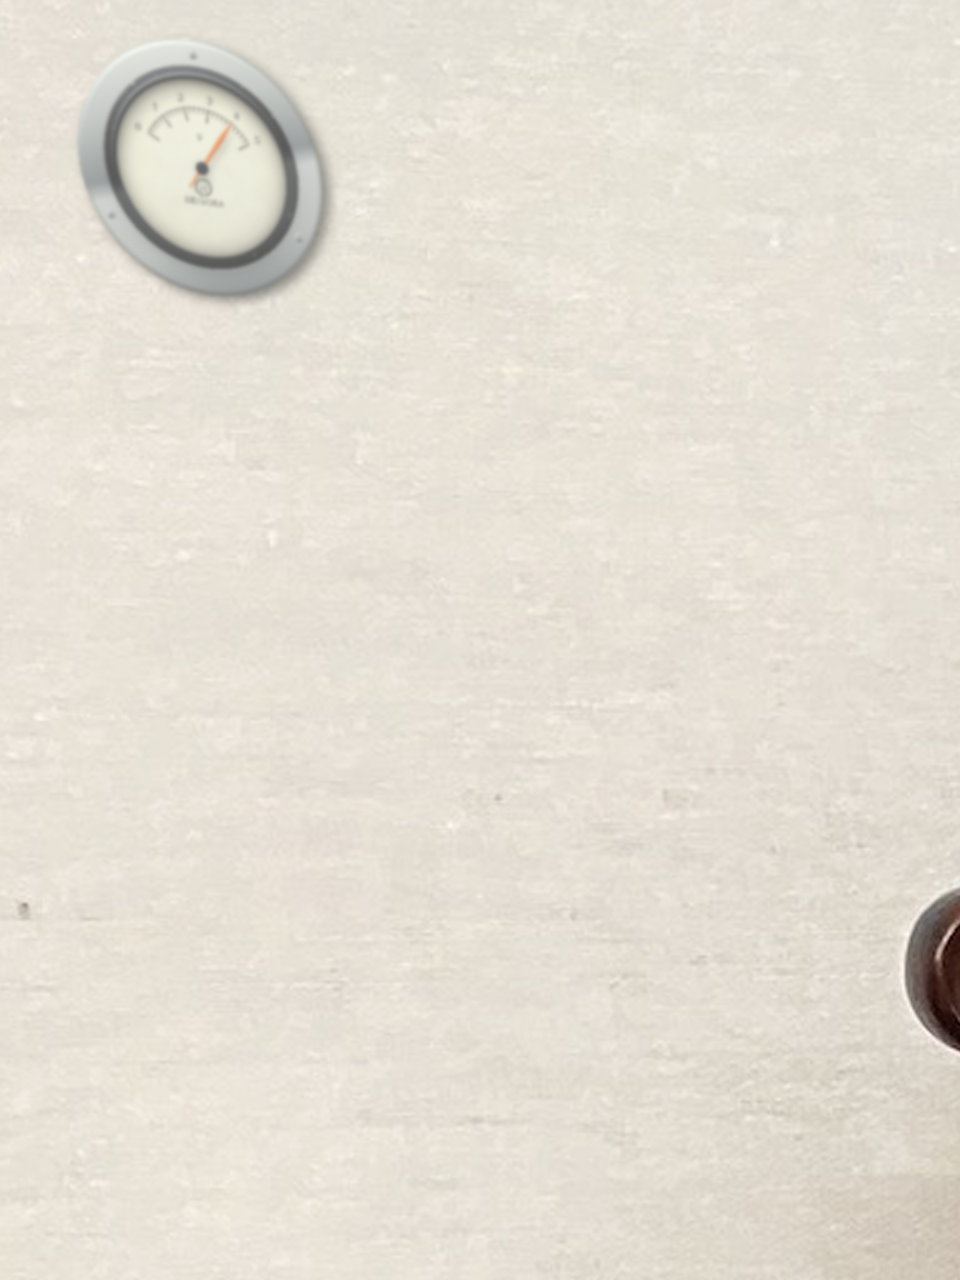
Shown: 4 V
